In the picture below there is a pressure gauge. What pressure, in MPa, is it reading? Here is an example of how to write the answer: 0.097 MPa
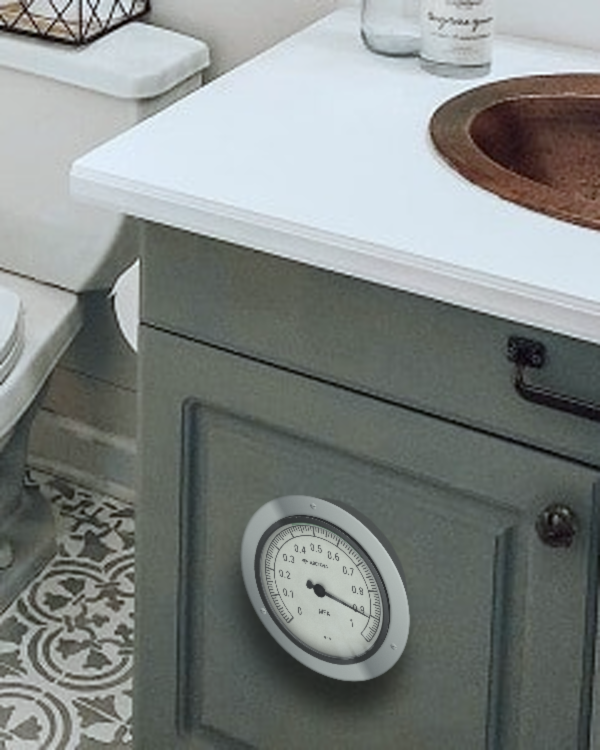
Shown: 0.9 MPa
